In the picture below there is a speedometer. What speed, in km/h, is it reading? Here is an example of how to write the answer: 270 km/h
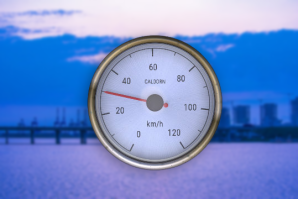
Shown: 30 km/h
